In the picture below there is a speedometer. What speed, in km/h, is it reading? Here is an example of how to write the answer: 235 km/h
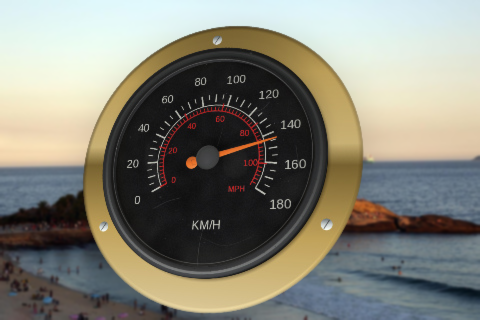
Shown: 145 km/h
